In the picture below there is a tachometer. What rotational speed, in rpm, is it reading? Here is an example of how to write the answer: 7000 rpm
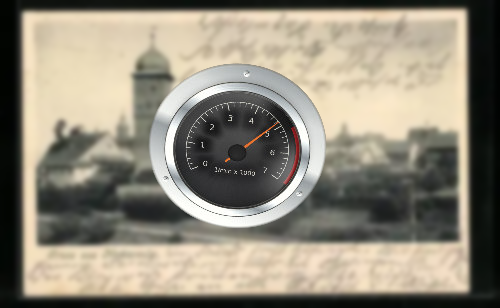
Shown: 4800 rpm
